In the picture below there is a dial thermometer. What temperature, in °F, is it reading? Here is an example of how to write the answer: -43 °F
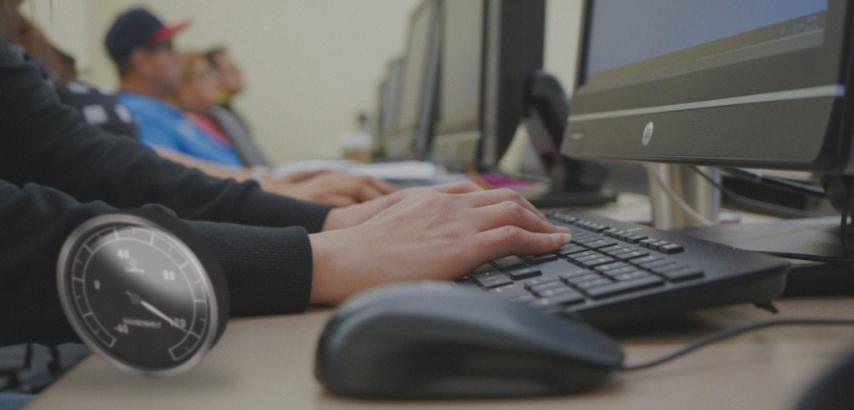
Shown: 120 °F
